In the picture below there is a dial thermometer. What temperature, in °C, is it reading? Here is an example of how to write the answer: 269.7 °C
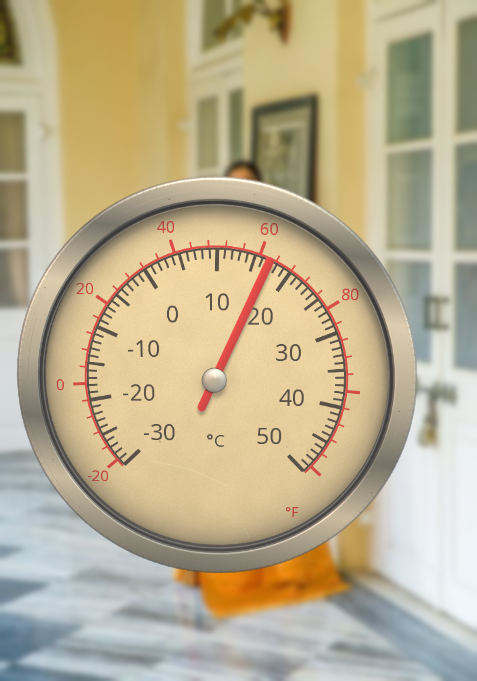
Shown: 17 °C
